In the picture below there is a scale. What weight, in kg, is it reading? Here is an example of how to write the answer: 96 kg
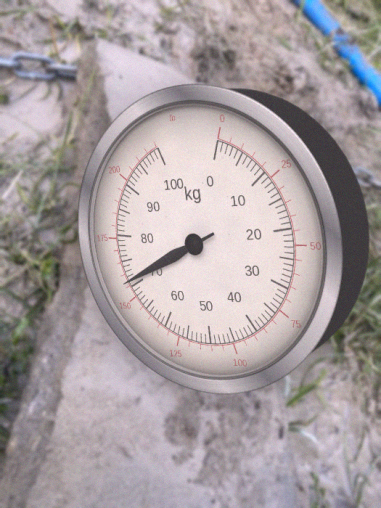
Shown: 71 kg
